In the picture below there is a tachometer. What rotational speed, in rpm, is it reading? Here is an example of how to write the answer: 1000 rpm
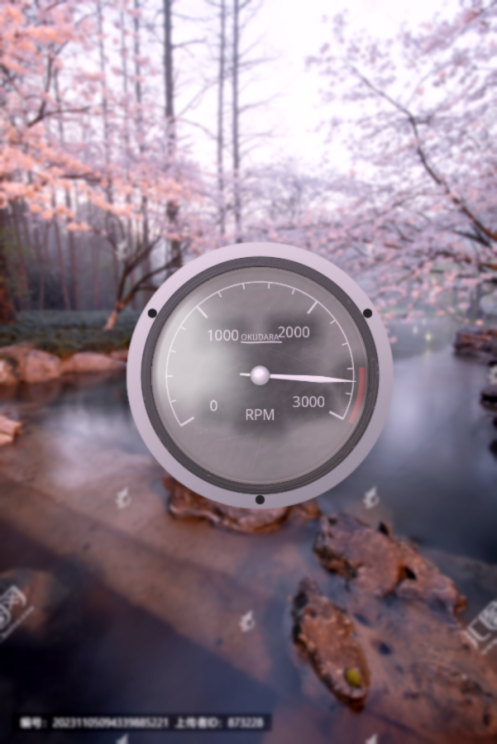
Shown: 2700 rpm
